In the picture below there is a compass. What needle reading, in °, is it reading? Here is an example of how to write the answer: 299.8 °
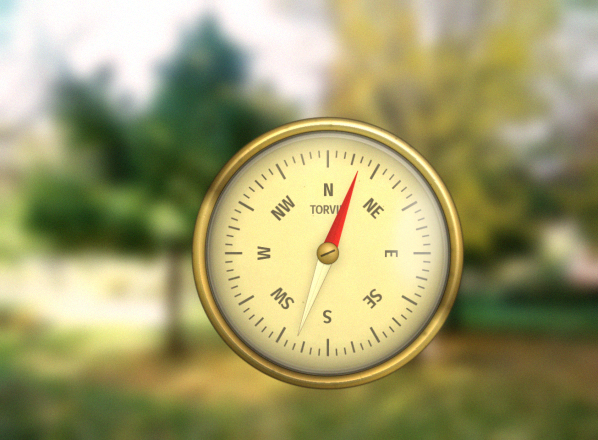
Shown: 20 °
